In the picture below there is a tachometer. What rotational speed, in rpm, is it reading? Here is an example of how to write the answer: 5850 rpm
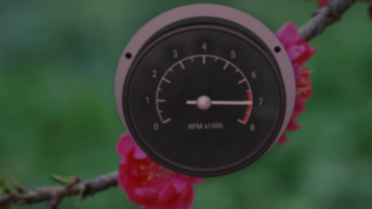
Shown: 7000 rpm
